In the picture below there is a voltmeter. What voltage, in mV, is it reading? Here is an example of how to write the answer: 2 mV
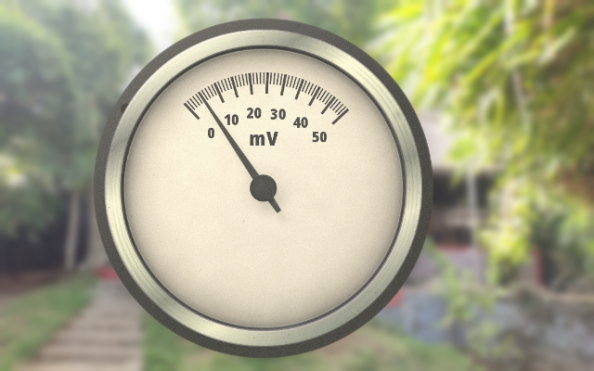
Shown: 5 mV
